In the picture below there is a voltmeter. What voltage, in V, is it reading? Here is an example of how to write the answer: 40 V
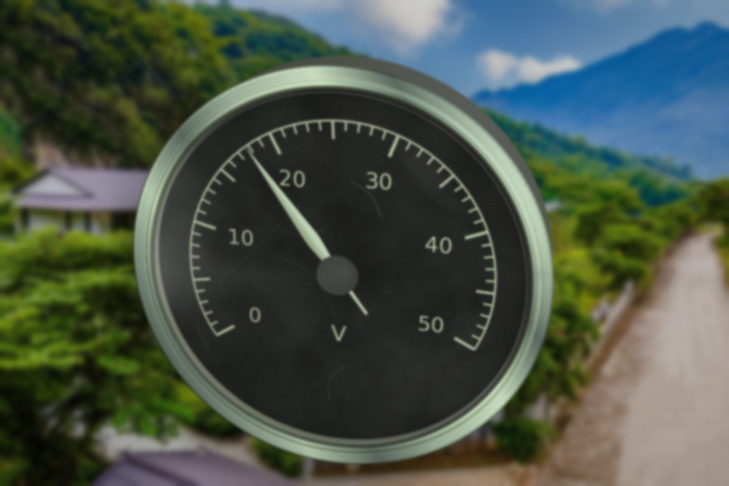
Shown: 18 V
